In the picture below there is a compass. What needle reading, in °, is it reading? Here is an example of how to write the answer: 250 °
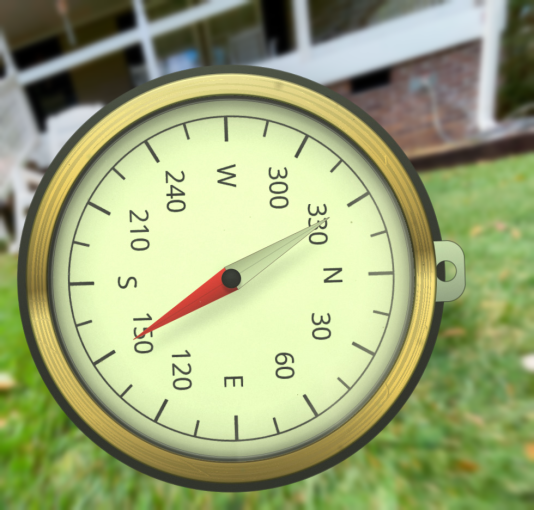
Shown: 150 °
